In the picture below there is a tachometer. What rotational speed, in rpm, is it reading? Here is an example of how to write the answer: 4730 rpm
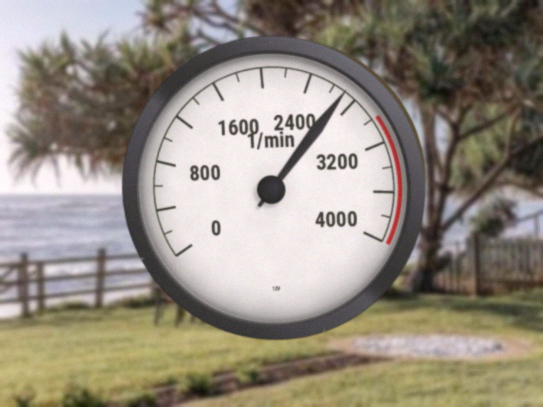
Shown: 2700 rpm
